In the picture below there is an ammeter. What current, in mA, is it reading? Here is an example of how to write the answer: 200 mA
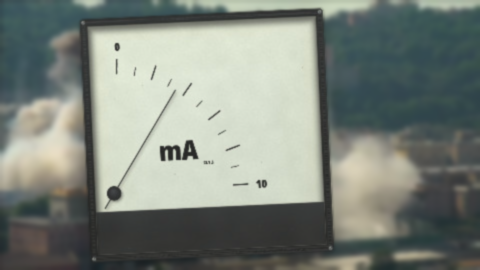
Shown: 3.5 mA
